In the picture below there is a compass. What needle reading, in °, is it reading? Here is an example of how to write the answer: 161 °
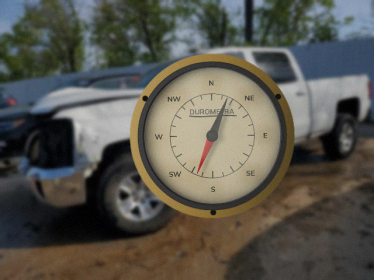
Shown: 202.5 °
